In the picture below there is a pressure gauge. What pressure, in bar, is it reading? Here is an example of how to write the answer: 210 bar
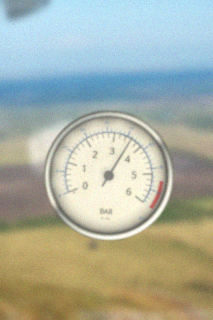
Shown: 3.6 bar
